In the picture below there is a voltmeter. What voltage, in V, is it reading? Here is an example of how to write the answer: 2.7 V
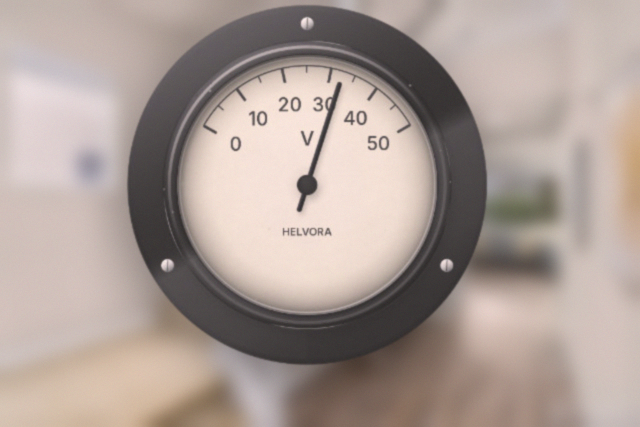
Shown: 32.5 V
